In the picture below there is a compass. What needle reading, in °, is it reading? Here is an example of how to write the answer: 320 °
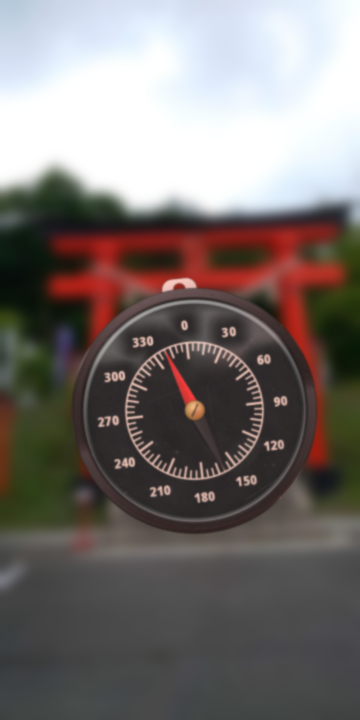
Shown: 340 °
